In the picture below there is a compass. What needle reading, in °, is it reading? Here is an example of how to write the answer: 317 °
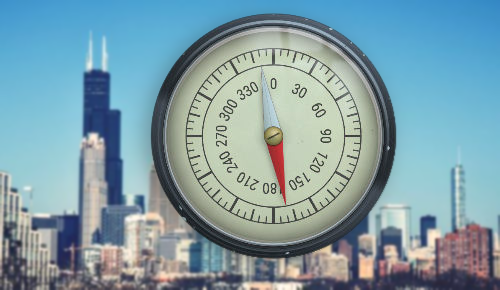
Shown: 170 °
